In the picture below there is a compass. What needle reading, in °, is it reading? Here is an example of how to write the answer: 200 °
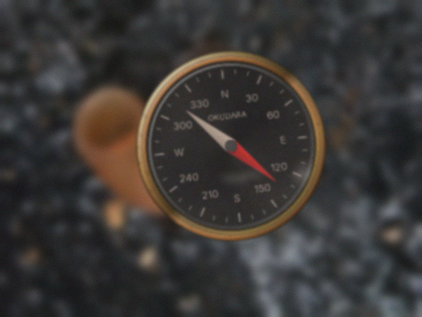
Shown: 135 °
